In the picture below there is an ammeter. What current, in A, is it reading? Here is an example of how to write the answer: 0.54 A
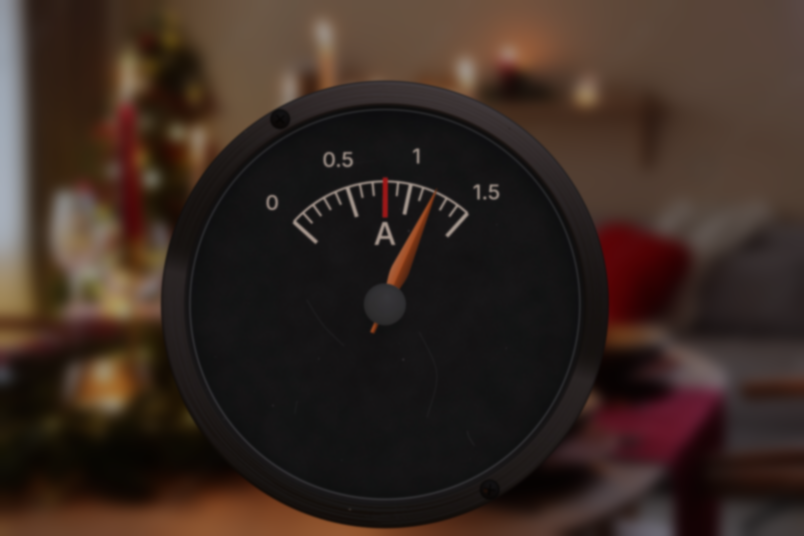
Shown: 1.2 A
